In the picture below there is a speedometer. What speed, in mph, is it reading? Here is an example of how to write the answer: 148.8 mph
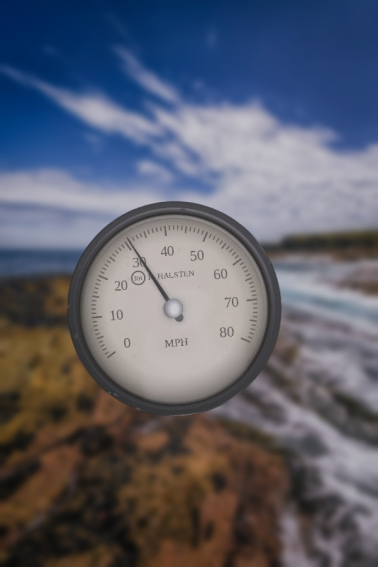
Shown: 31 mph
